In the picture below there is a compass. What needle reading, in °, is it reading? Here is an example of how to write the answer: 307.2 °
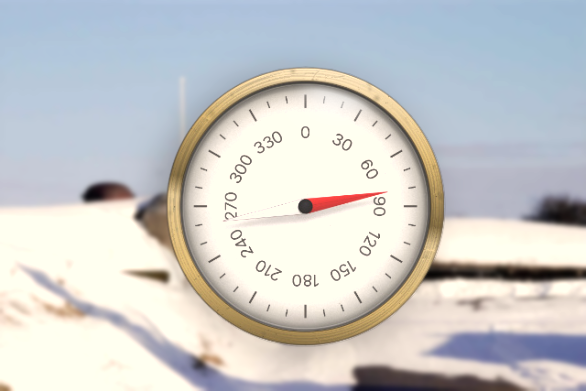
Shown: 80 °
